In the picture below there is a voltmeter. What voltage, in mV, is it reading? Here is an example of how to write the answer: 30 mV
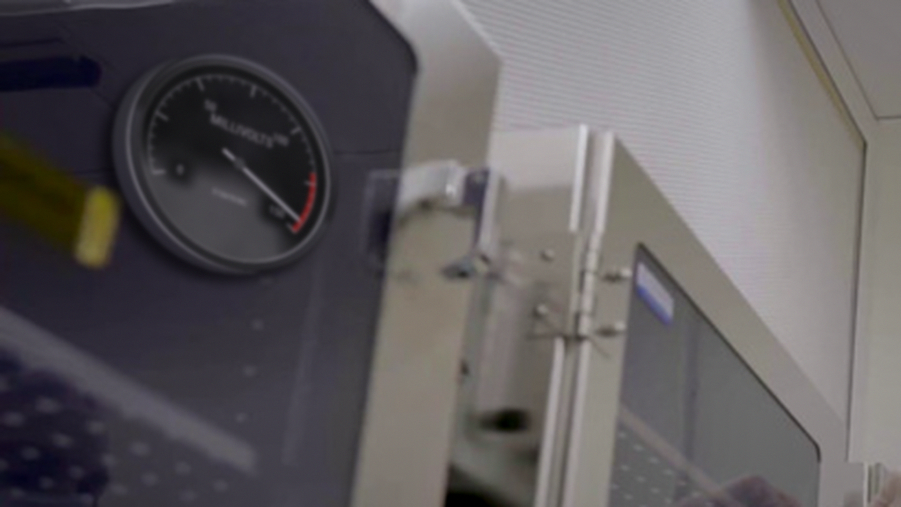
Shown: 145 mV
